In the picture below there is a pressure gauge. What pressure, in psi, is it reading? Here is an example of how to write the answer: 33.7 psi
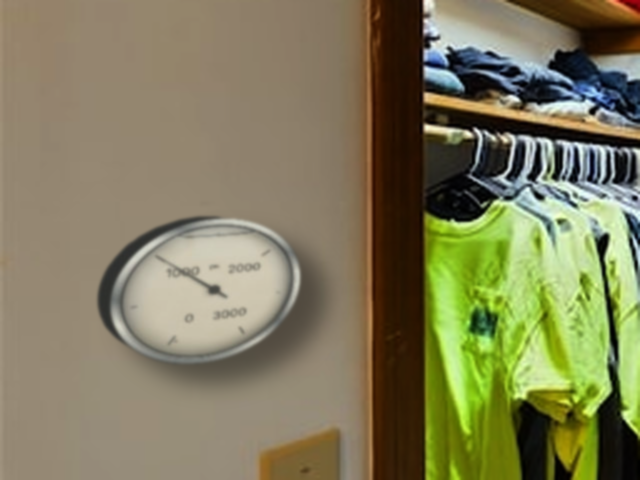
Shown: 1000 psi
